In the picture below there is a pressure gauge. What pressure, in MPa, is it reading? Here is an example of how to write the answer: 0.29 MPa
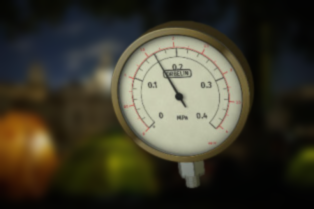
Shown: 0.16 MPa
